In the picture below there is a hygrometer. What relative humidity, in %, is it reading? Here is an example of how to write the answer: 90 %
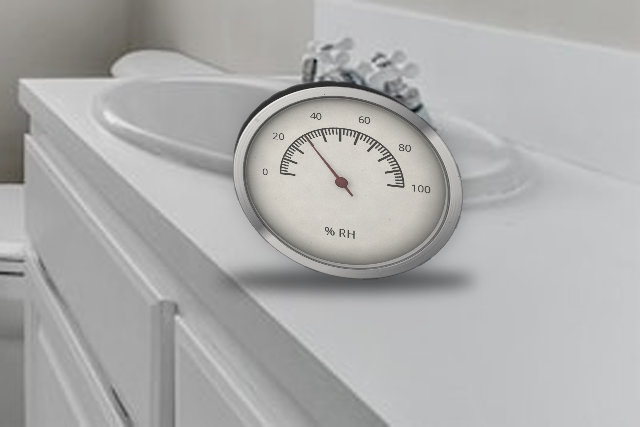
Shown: 30 %
